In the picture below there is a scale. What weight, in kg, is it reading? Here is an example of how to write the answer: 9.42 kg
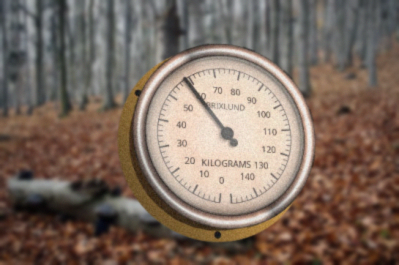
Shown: 58 kg
